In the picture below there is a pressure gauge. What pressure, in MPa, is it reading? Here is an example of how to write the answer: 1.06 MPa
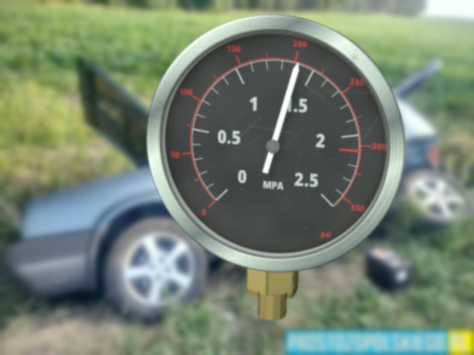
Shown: 1.4 MPa
